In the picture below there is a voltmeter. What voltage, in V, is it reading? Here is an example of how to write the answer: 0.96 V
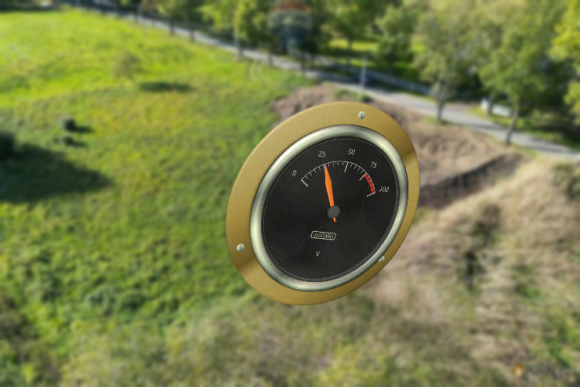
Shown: 25 V
